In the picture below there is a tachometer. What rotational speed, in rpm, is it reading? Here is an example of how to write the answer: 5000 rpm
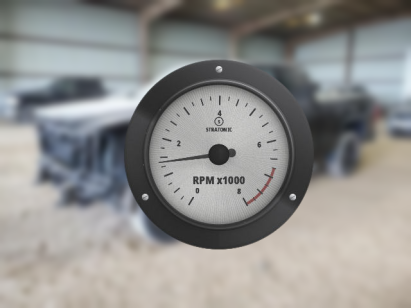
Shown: 1375 rpm
